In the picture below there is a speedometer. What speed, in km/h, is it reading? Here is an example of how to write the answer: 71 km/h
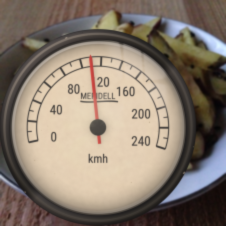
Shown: 110 km/h
